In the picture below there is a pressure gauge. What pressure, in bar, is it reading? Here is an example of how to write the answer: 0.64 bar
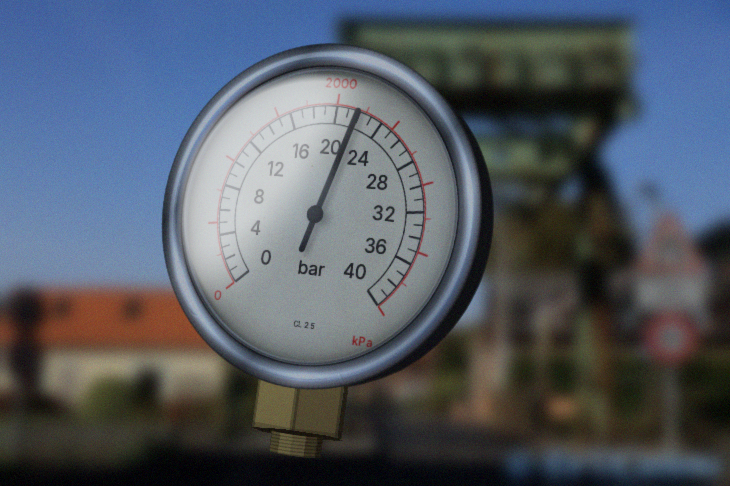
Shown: 22 bar
